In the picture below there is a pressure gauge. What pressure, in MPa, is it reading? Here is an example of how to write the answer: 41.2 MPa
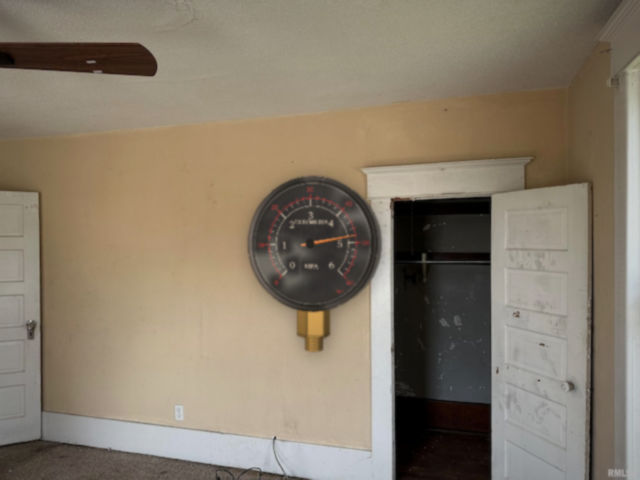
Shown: 4.8 MPa
